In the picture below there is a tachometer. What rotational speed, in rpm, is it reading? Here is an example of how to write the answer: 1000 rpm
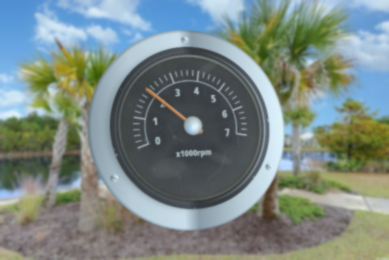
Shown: 2000 rpm
